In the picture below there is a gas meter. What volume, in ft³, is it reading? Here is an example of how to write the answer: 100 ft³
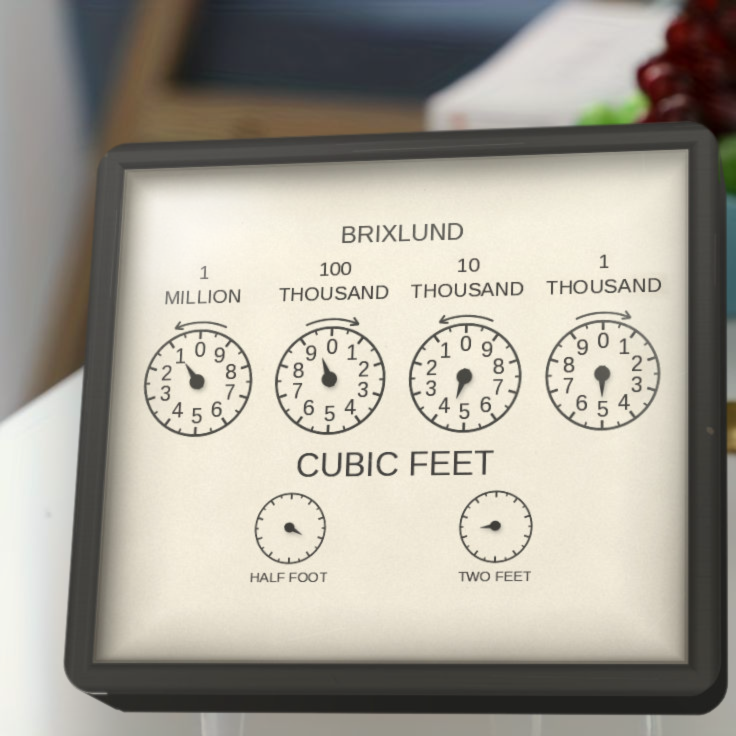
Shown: 94500 ft³
